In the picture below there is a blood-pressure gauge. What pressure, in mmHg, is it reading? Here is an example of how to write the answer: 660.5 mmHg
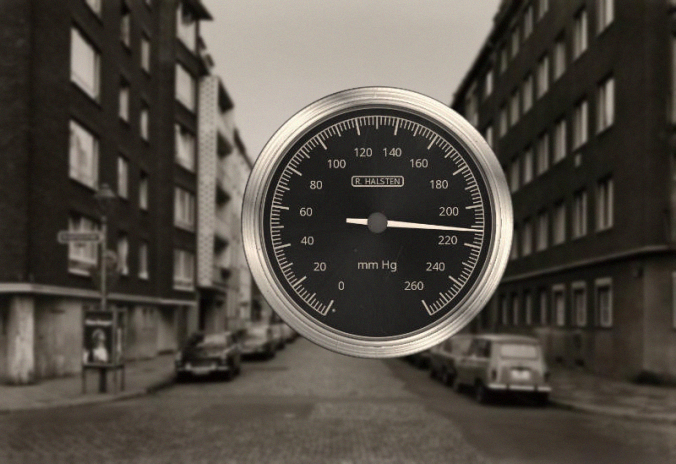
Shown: 212 mmHg
